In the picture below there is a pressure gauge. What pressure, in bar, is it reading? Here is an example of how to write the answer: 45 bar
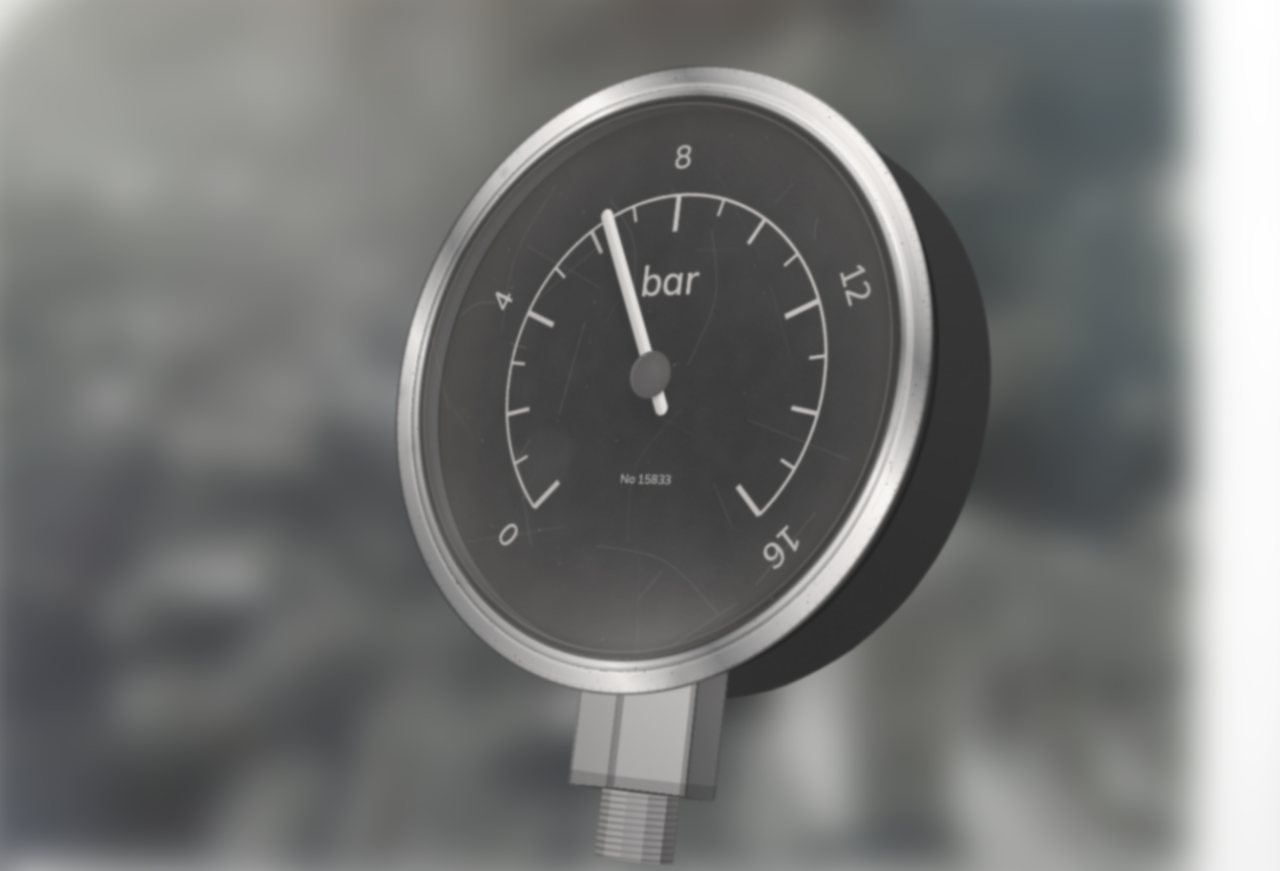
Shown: 6.5 bar
